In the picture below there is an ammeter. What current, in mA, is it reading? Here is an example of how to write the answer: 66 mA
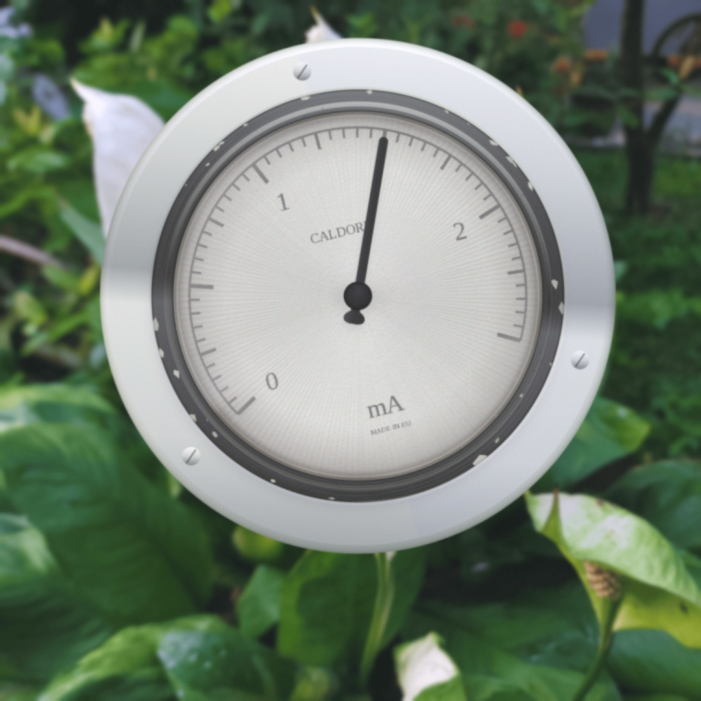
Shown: 1.5 mA
